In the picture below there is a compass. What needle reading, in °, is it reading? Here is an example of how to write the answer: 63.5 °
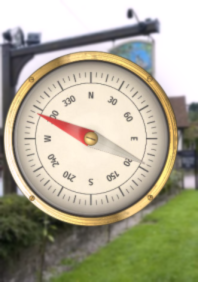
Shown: 295 °
